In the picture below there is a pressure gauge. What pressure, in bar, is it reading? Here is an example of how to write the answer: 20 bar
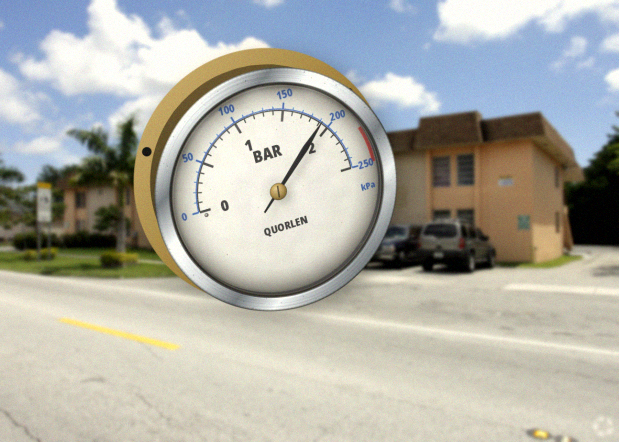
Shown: 1.9 bar
